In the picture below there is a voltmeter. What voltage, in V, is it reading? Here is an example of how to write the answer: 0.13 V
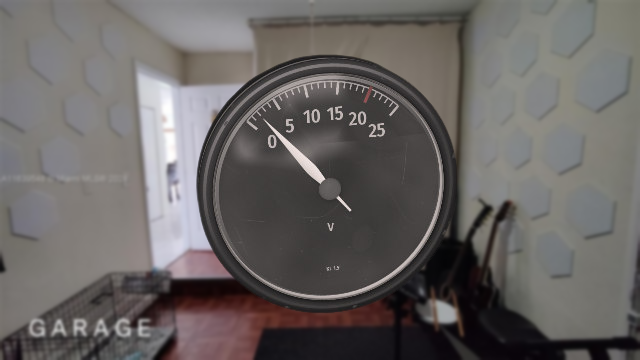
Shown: 2 V
